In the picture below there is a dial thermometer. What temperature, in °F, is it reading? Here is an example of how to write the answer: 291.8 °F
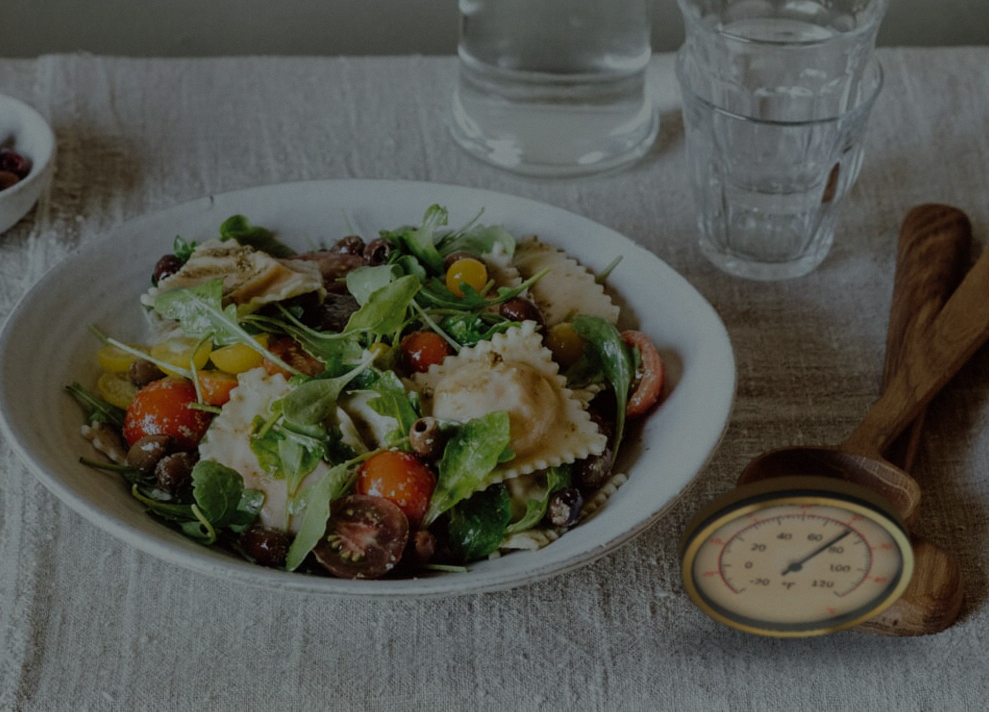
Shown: 70 °F
